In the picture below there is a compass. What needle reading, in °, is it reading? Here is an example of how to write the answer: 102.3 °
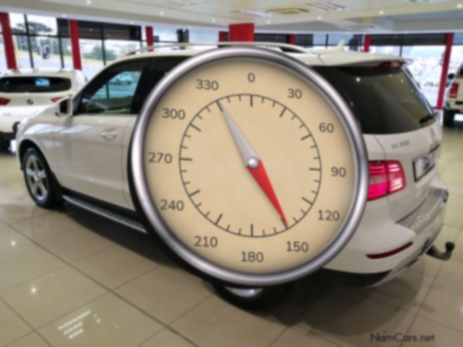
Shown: 150 °
